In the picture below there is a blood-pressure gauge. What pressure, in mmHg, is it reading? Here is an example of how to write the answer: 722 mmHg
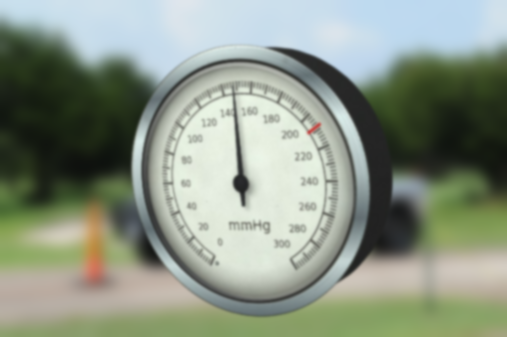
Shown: 150 mmHg
